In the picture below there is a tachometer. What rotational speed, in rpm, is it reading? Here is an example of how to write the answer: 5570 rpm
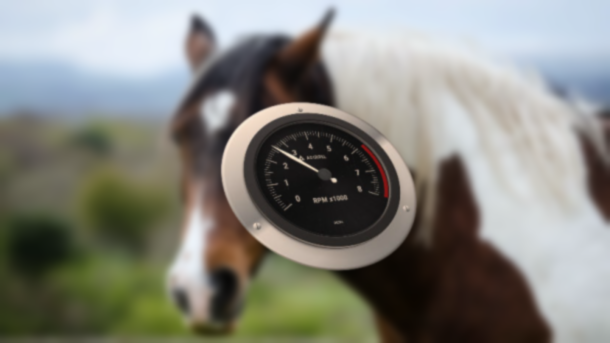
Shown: 2500 rpm
